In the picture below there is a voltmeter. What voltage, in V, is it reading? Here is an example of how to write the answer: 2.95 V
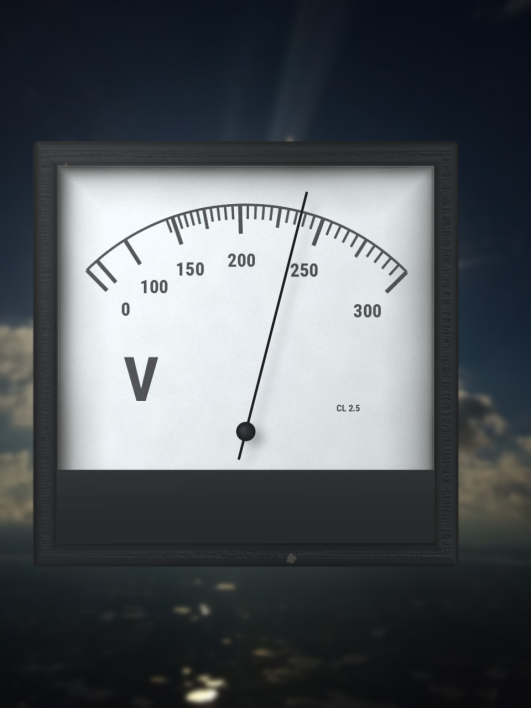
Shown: 237.5 V
